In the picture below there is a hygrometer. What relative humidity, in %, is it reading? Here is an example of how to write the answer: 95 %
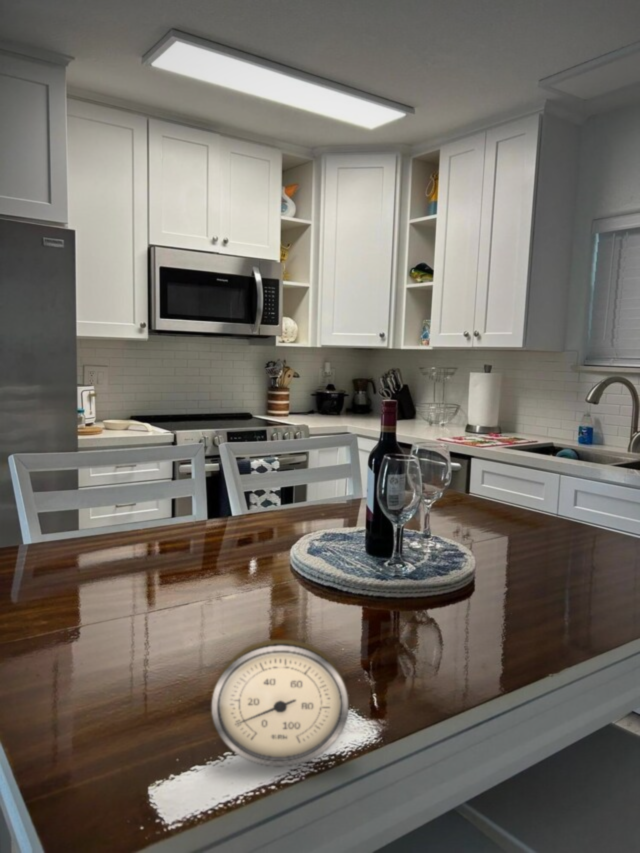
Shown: 10 %
